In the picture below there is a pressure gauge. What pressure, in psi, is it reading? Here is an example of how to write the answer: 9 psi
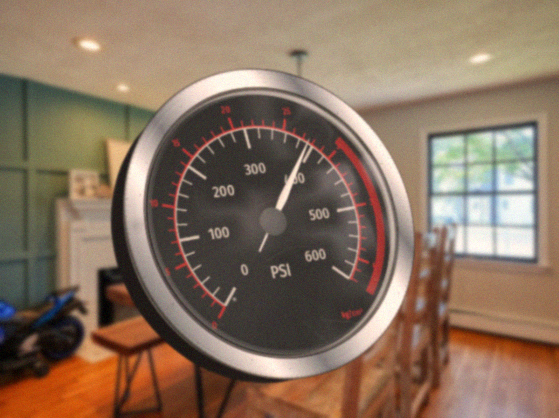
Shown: 390 psi
